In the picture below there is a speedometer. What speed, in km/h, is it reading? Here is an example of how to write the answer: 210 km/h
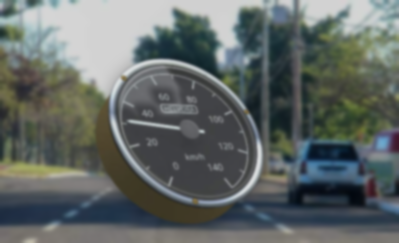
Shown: 30 km/h
